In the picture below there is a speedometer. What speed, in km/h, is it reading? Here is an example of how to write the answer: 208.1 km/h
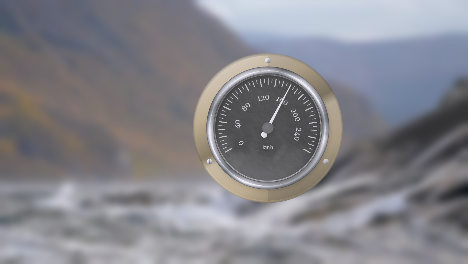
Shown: 160 km/h
